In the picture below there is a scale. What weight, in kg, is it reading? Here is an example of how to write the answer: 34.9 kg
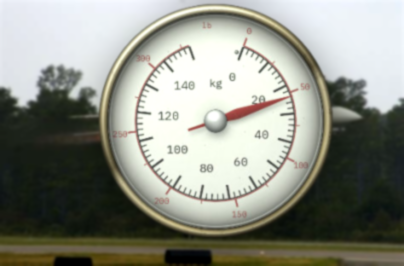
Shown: 24 kg
